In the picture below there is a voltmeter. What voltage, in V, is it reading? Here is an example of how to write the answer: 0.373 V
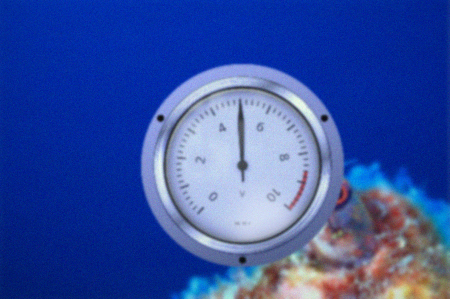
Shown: 5 V
